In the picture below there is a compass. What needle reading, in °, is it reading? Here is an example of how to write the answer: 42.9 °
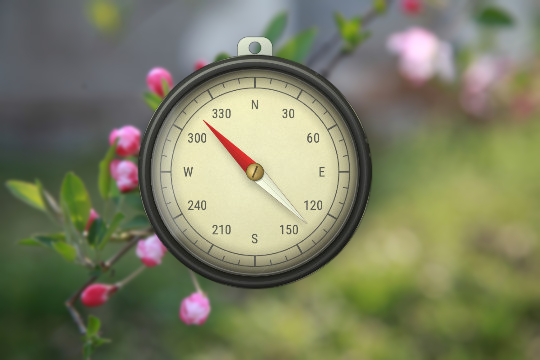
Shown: 315 °
